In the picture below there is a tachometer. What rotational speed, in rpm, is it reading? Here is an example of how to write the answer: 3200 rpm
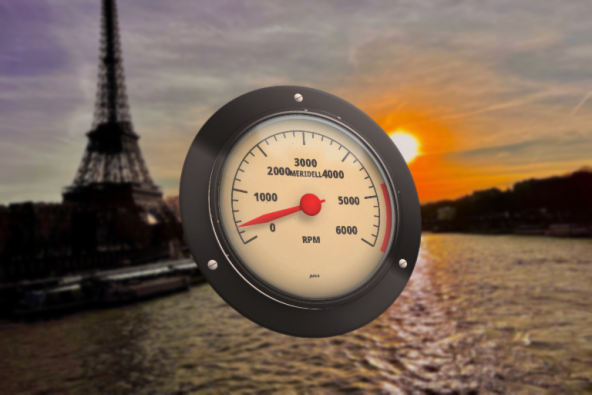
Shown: 300 rpm
